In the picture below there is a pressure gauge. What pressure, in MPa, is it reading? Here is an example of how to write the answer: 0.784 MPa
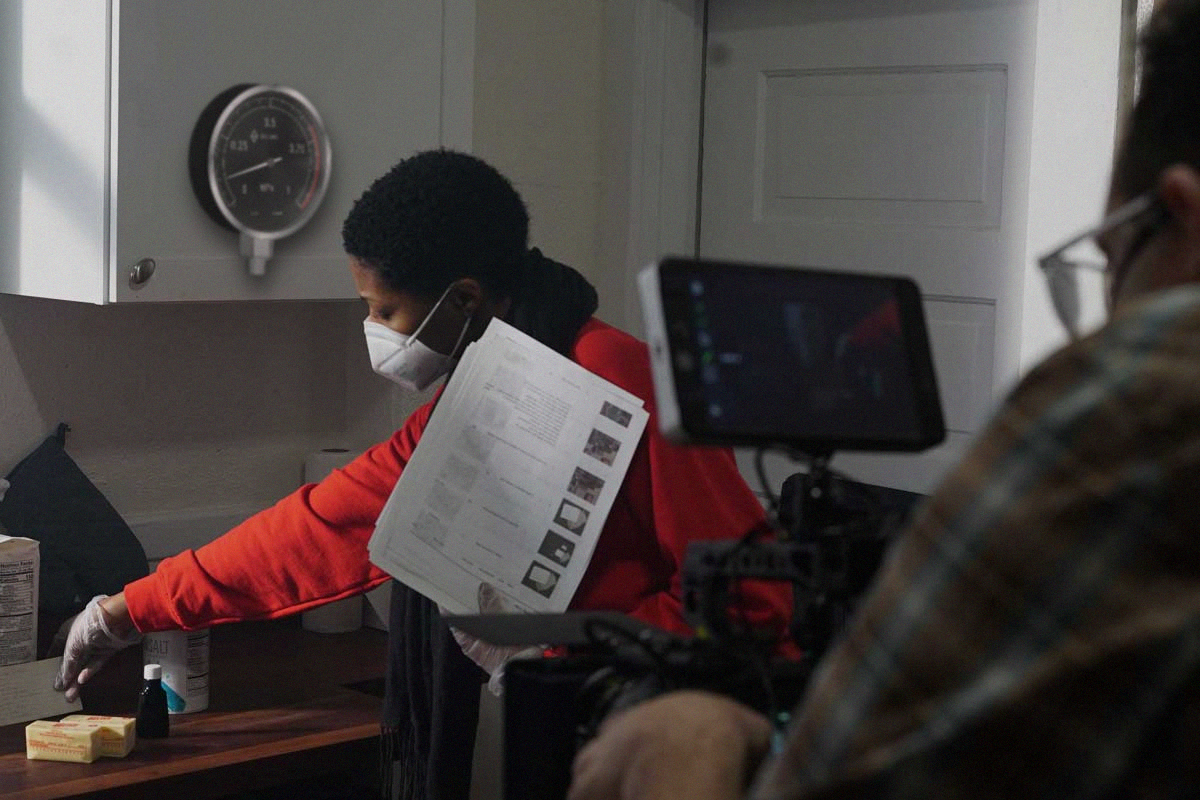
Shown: 0.1 MPa
